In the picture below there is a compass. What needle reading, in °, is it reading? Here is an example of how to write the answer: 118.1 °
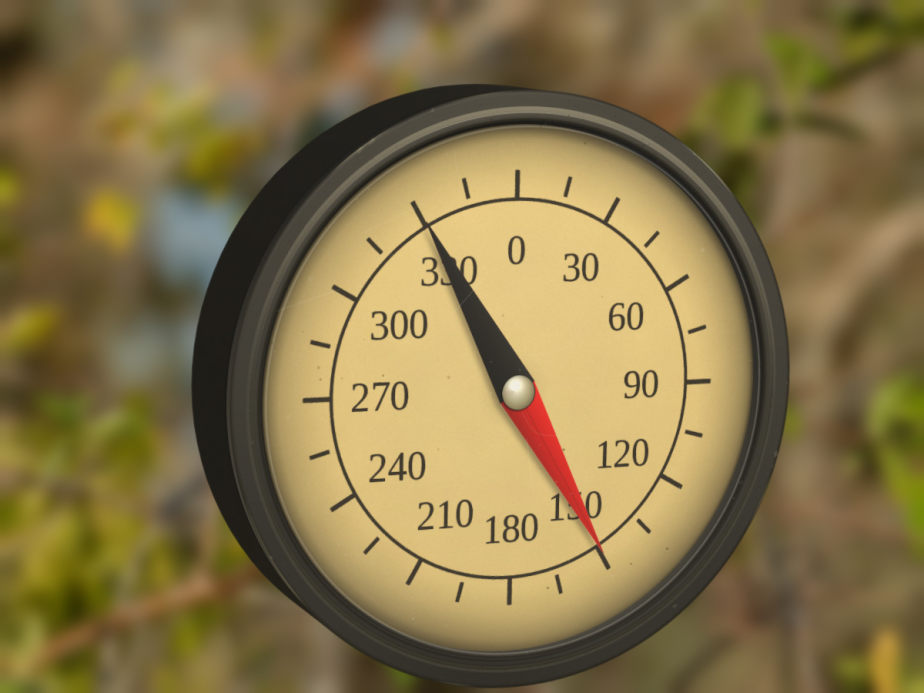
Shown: 150 °
